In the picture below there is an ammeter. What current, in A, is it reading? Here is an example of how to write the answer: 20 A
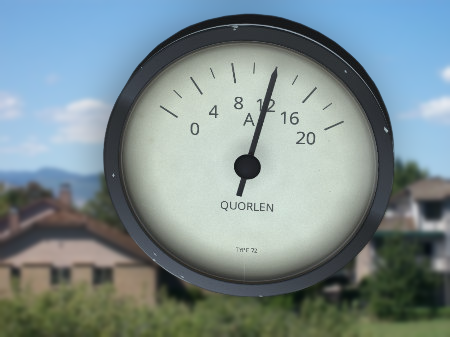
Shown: 12 A
